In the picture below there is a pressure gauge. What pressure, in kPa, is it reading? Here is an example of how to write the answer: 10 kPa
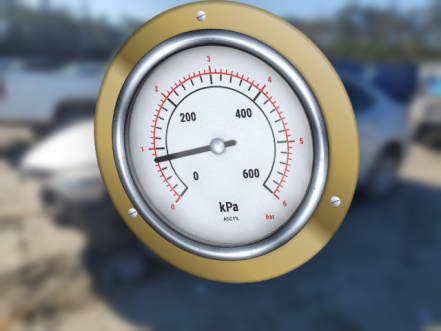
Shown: 80 kPa
